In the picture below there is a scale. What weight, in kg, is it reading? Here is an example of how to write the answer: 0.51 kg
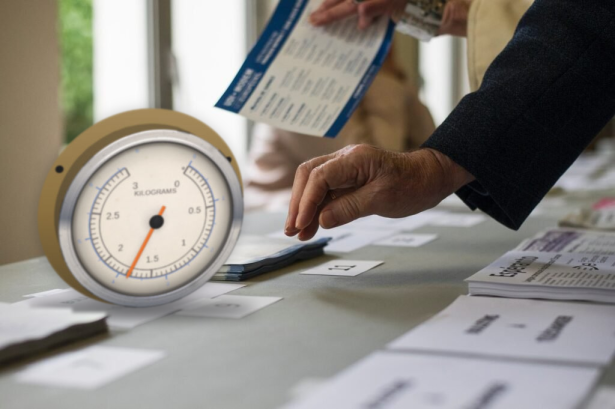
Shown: 1.75 kg
